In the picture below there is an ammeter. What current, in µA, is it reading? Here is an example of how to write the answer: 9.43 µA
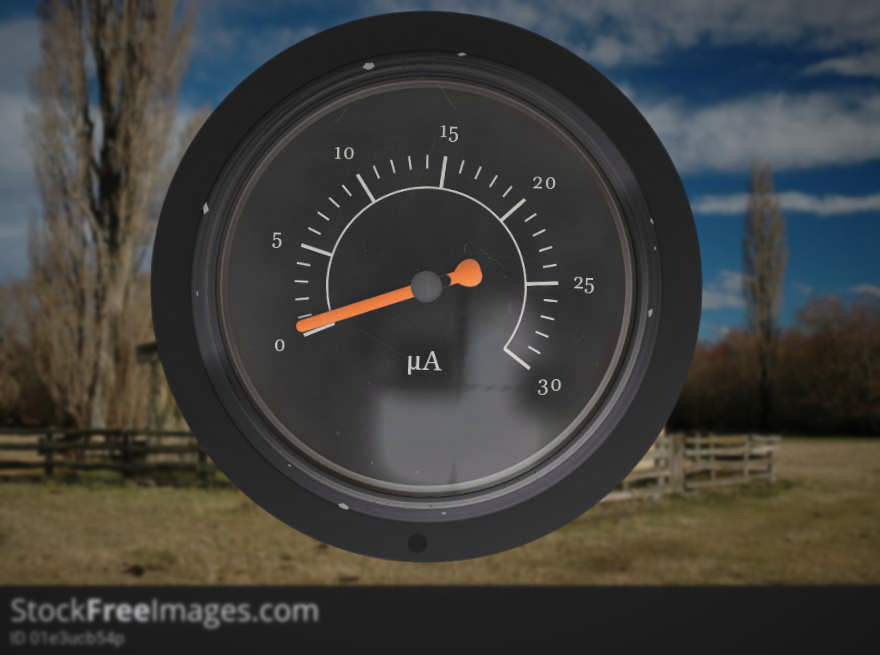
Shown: 0.5 µA
